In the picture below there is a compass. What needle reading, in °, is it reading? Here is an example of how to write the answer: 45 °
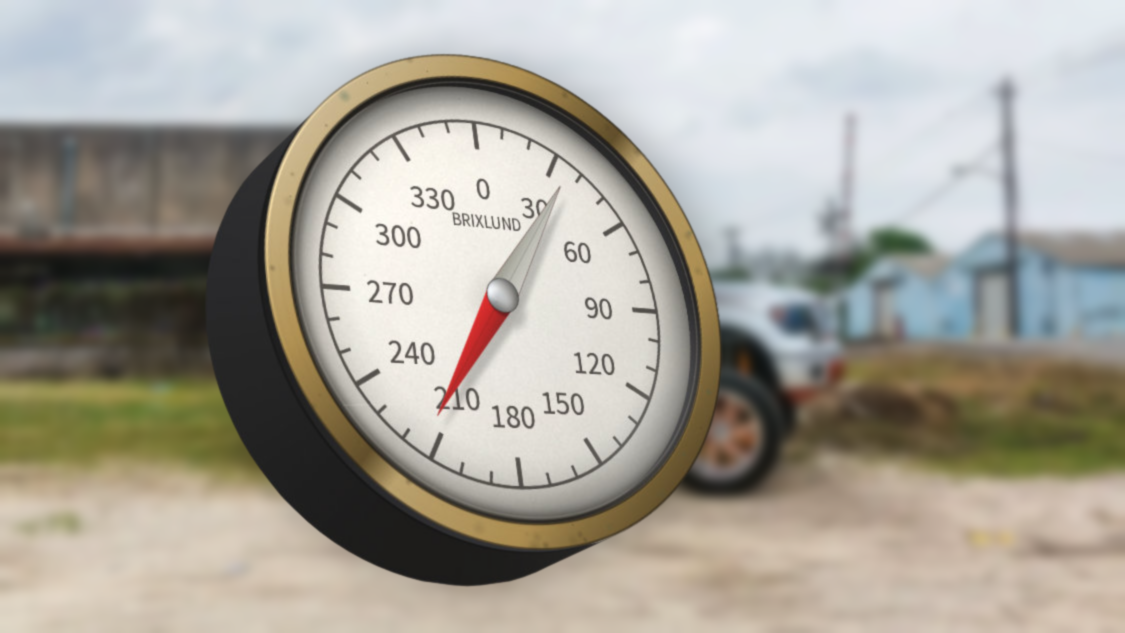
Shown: 215 °
